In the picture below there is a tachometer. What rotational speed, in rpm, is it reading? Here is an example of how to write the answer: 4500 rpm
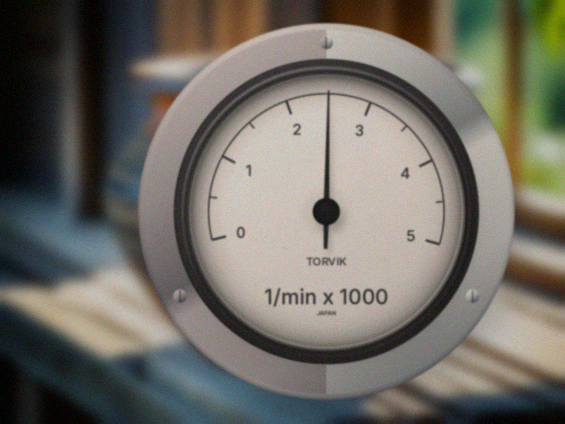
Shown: 2500 rpm
